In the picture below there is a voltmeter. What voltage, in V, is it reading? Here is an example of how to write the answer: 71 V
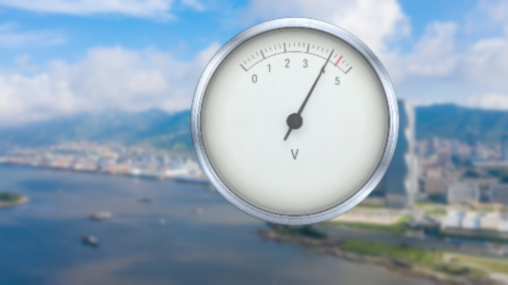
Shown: 4 V
